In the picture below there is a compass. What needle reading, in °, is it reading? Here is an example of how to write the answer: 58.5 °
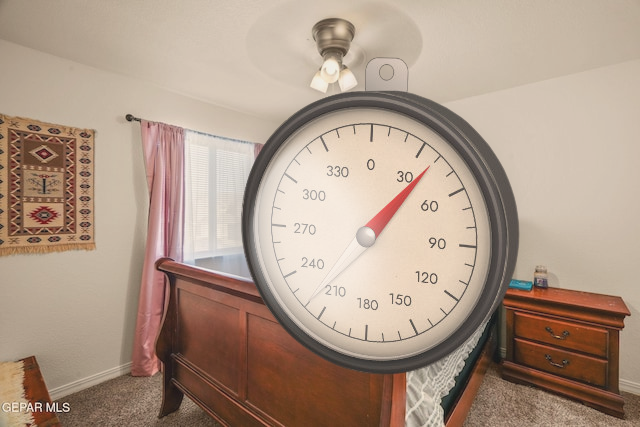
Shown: 40 °
